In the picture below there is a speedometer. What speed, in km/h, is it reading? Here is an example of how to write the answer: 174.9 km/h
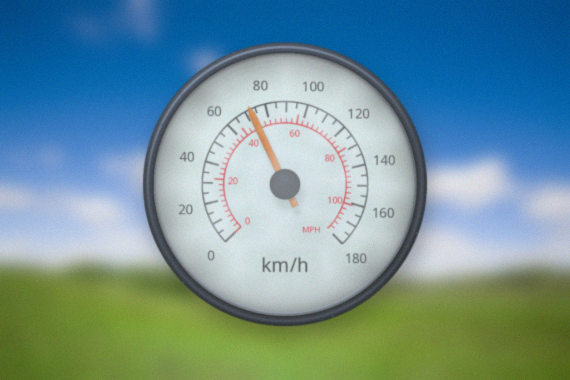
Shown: 72.5 km/h
